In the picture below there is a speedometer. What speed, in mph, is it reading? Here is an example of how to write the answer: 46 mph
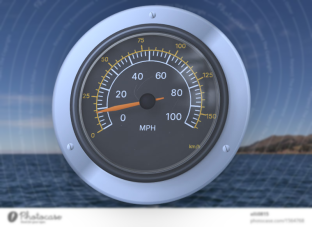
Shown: 8 mph
